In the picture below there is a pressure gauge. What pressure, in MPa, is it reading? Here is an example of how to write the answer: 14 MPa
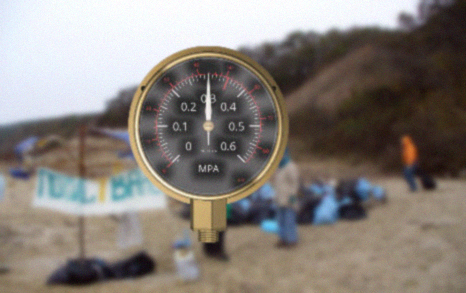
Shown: 0.3 MPa
